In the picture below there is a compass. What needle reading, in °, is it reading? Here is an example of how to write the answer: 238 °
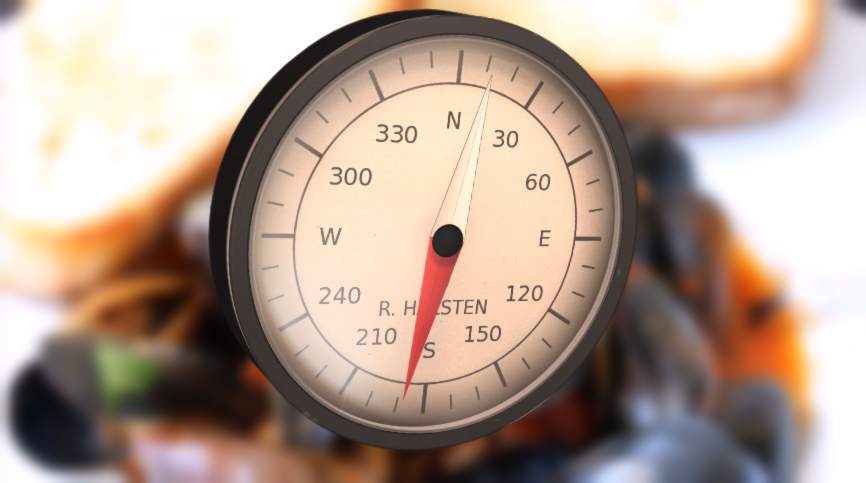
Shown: 190 °
